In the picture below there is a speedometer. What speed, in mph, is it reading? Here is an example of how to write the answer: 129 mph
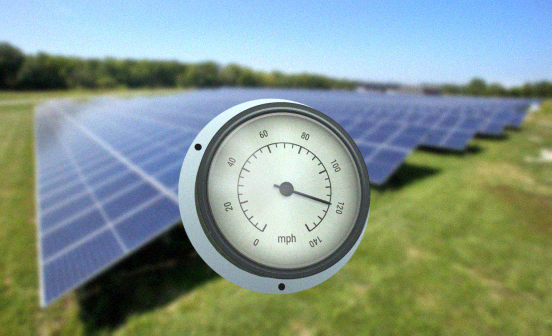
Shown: 120 mph
